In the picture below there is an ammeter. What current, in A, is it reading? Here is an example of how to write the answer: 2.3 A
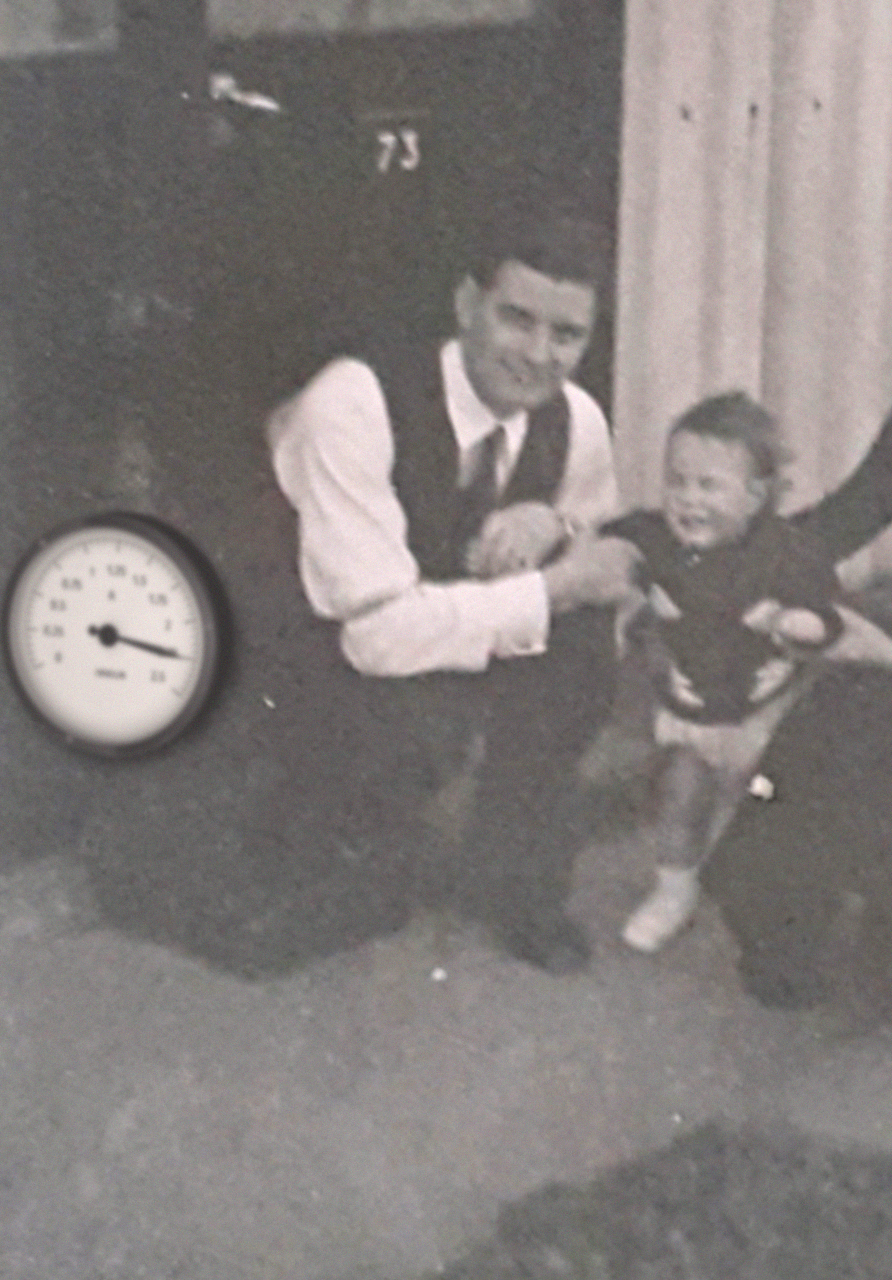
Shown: 2.25 A
